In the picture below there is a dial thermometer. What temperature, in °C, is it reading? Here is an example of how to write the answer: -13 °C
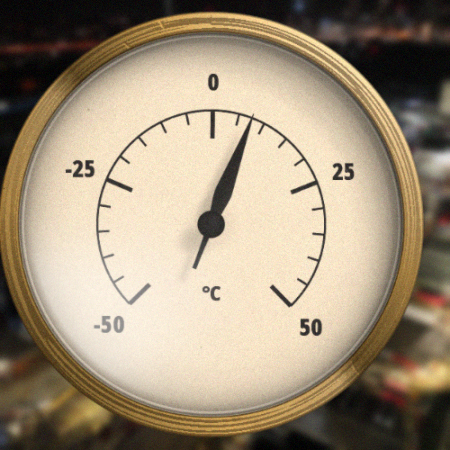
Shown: 7.5 °C
